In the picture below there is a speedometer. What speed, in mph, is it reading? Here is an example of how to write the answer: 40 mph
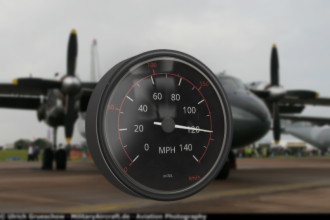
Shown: 120 mph
